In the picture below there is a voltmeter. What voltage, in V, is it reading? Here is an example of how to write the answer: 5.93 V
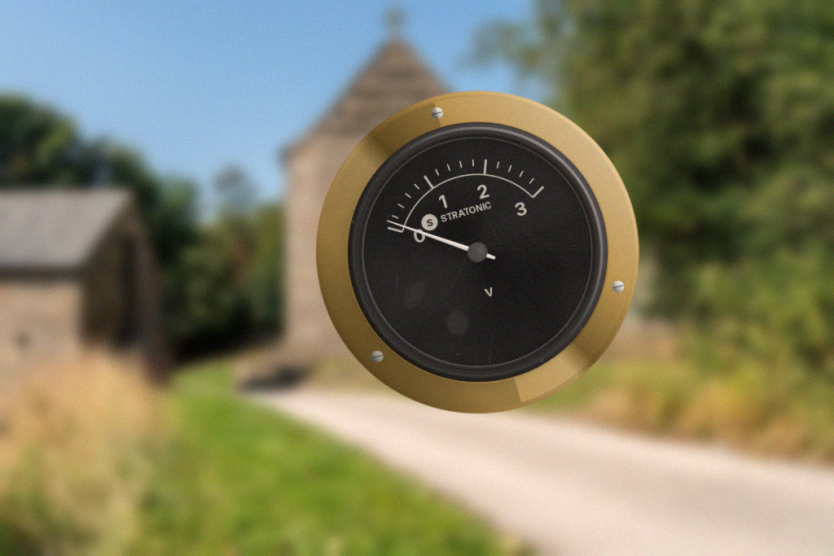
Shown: 0.1 V
